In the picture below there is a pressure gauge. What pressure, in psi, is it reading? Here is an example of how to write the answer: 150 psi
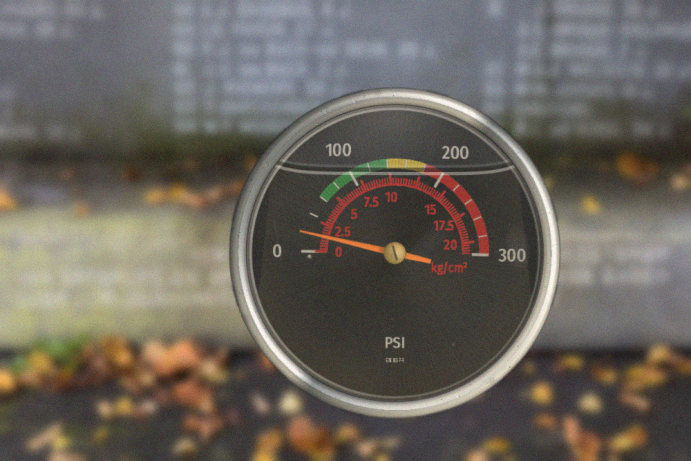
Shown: 20 psi
